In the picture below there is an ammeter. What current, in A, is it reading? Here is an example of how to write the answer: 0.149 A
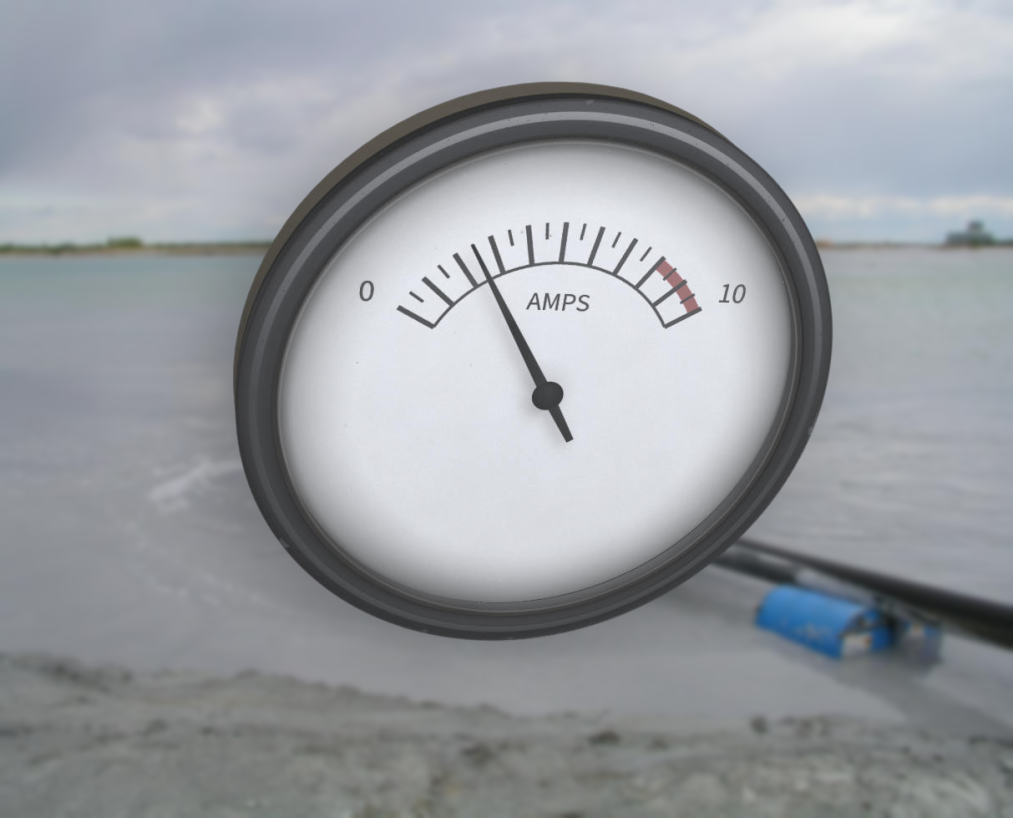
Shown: 2.5 A
